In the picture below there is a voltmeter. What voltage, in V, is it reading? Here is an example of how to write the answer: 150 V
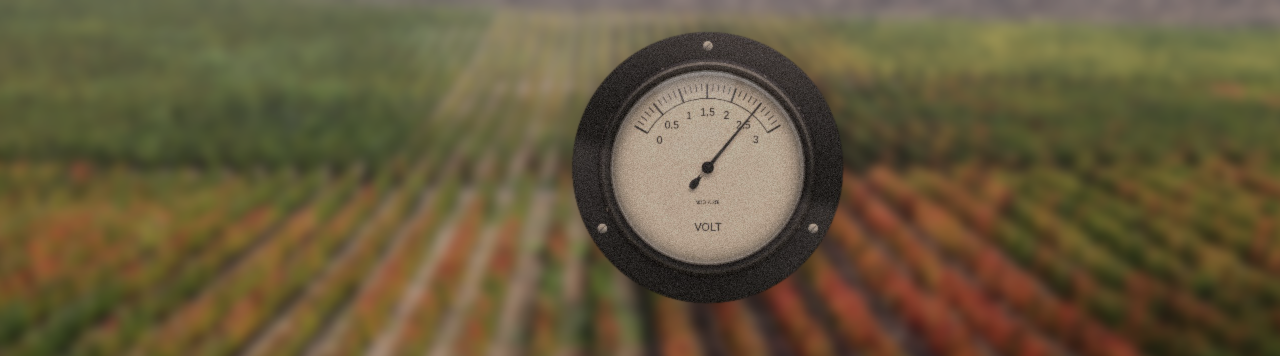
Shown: 2.5 V
